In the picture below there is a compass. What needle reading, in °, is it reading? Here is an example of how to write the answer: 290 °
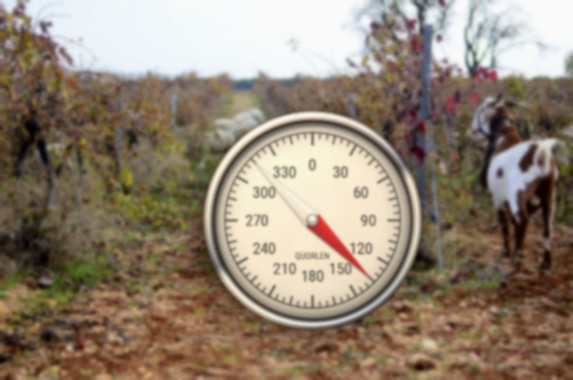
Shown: 135 °
